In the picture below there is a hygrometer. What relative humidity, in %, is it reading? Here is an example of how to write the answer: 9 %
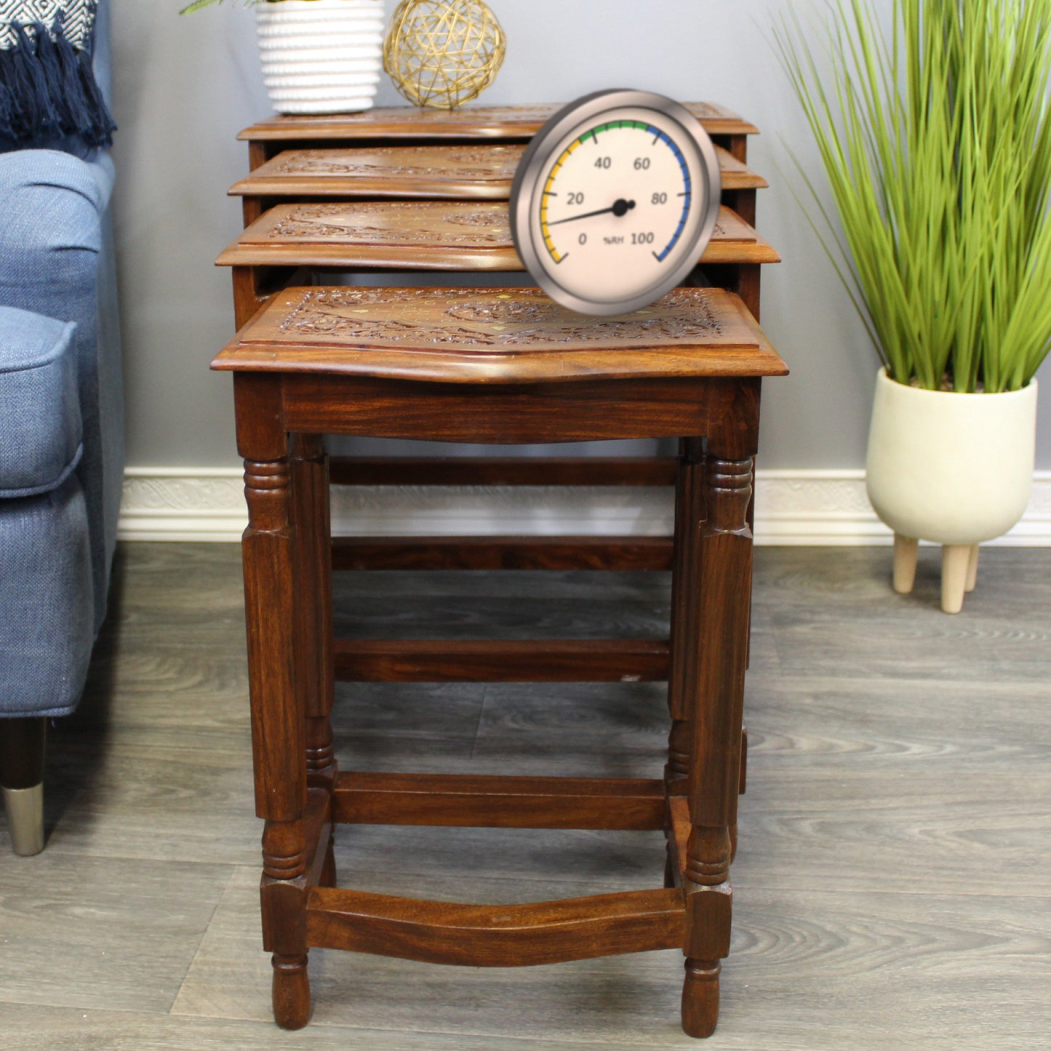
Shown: 12 %
